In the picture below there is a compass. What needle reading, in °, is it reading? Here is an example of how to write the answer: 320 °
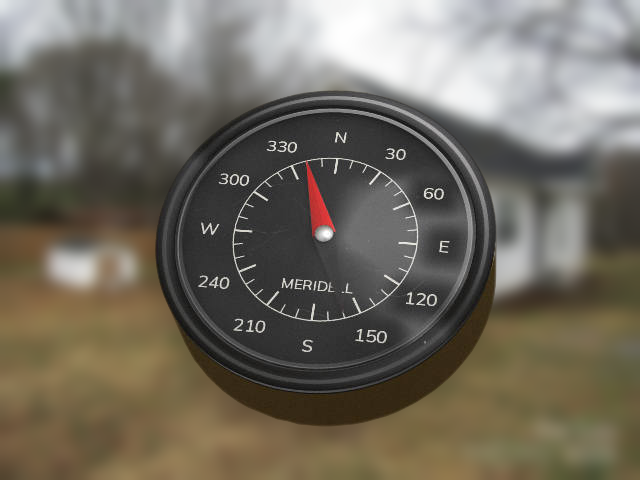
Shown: 340 °
